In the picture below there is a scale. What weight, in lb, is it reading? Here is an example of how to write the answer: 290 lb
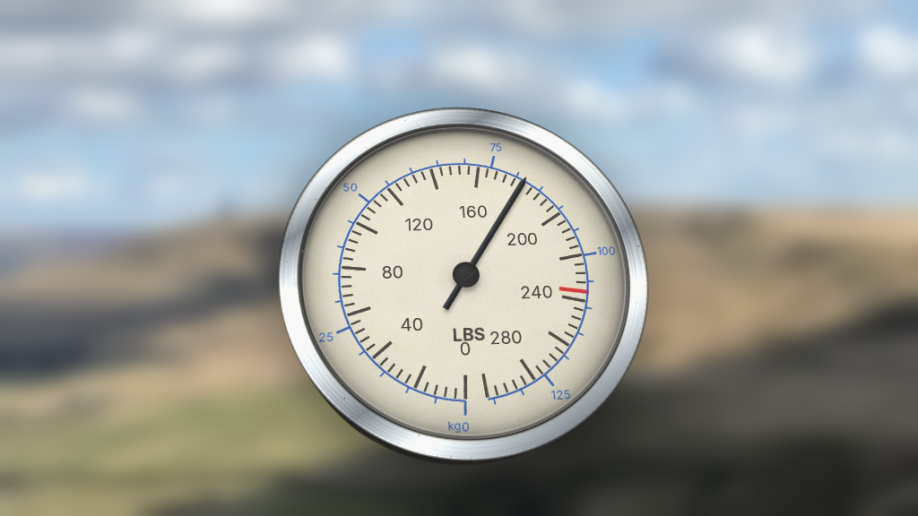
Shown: 180 lb
